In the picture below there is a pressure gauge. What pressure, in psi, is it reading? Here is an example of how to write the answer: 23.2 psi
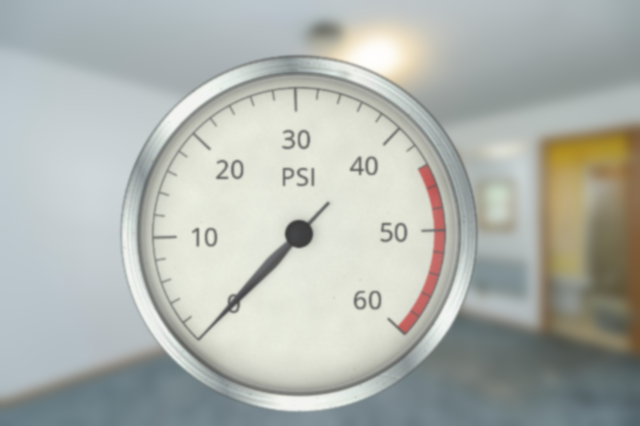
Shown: 0 psi
